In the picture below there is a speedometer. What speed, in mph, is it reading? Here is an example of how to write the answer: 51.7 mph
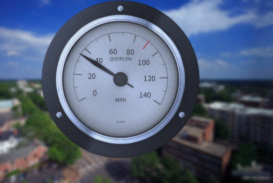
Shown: 35 mph
